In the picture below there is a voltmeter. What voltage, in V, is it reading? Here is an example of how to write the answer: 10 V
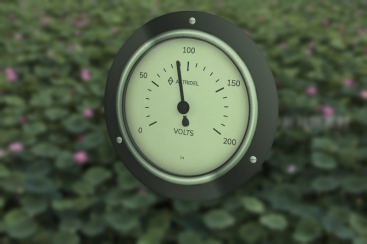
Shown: 90 V
